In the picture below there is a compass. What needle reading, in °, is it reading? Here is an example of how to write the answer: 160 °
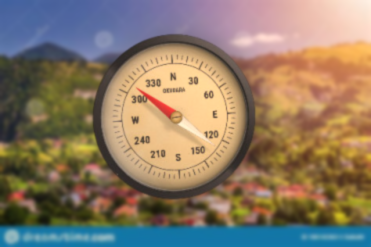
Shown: 310 °
